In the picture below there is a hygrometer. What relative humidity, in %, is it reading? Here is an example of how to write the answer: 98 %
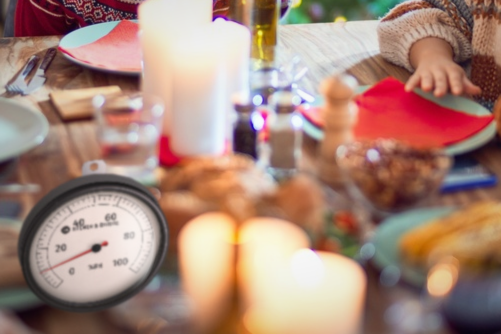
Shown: 10 %
